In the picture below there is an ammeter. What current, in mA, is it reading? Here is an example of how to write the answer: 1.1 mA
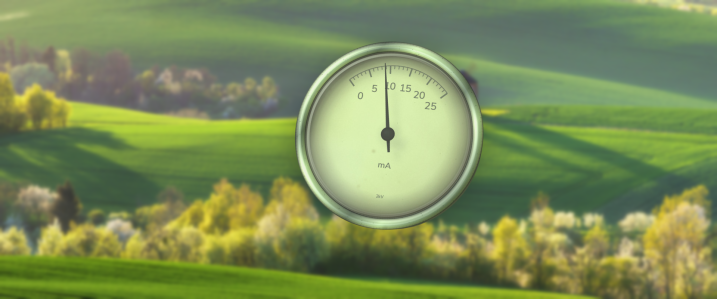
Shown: 9 mA
